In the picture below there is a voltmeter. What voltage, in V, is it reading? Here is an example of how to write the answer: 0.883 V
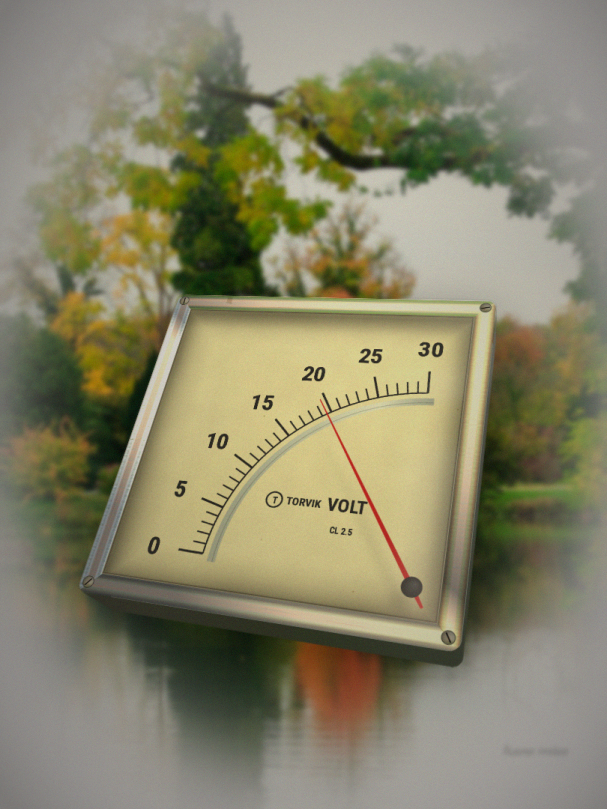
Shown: 19.5 V
